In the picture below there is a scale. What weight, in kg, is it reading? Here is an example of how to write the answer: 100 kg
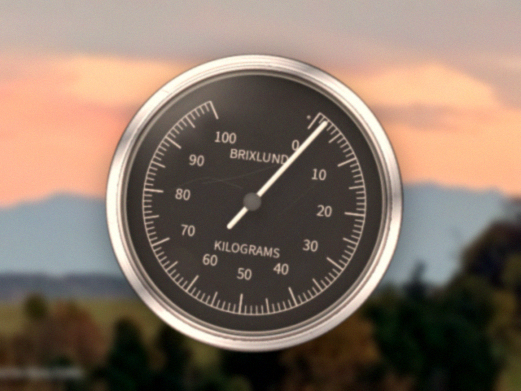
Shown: 2 kg
